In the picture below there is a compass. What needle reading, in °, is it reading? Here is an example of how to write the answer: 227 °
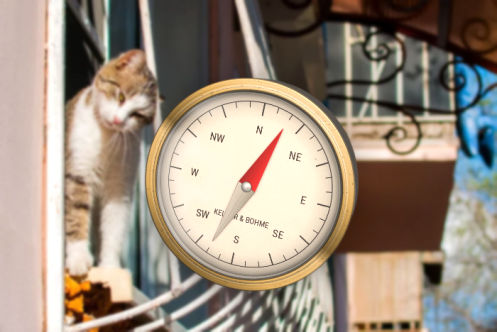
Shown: 20 °
